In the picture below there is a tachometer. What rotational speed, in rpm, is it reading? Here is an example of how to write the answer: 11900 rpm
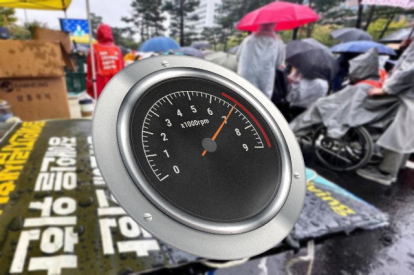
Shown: 7000 rpm
